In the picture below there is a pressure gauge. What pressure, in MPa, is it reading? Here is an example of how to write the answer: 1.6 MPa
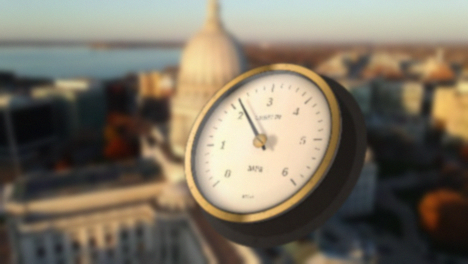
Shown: 2.2 MPa
